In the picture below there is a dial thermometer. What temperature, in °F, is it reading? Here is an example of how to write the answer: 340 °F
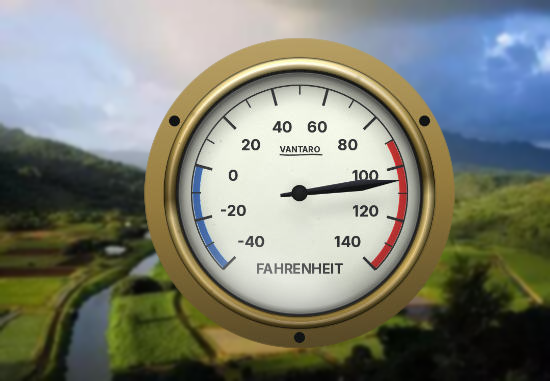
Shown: 105 °F
